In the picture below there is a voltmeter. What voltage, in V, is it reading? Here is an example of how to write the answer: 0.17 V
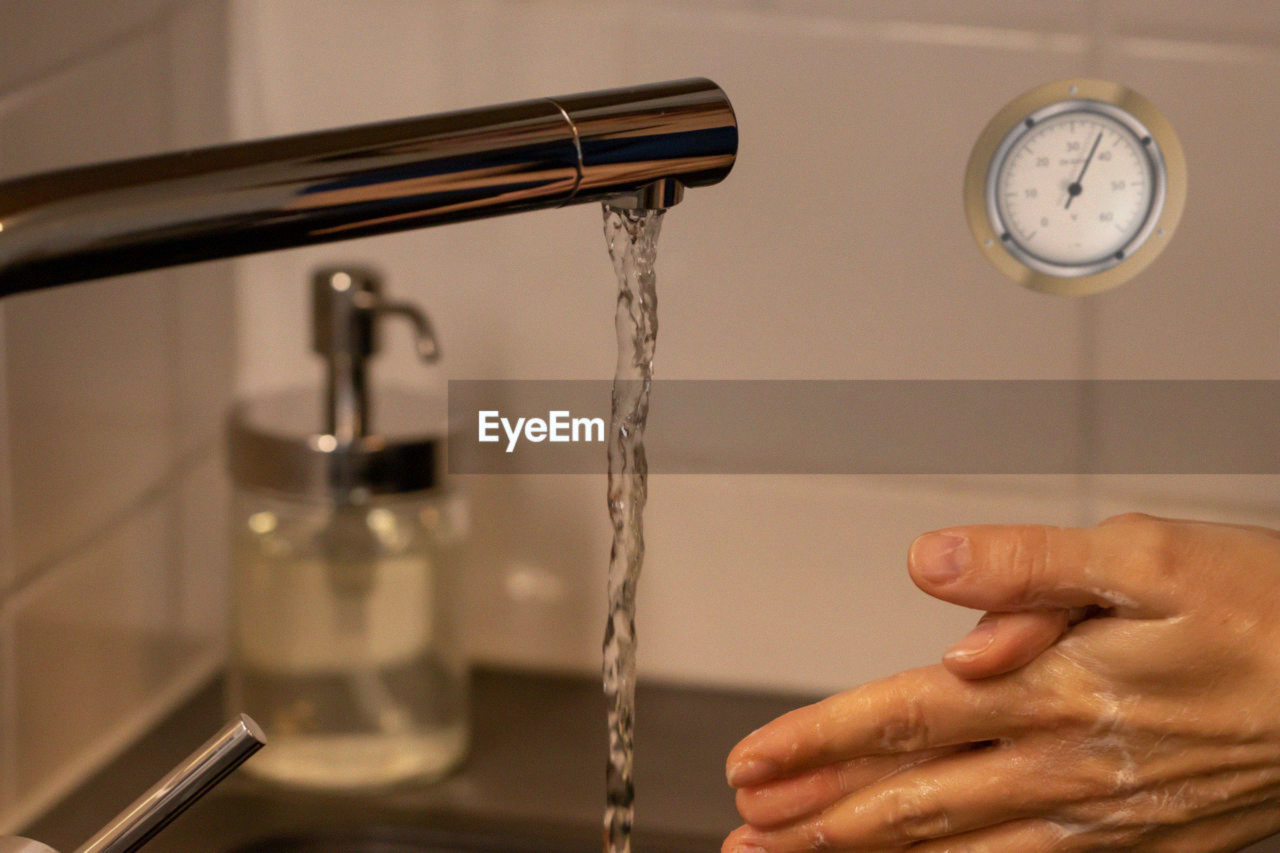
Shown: 36 V
